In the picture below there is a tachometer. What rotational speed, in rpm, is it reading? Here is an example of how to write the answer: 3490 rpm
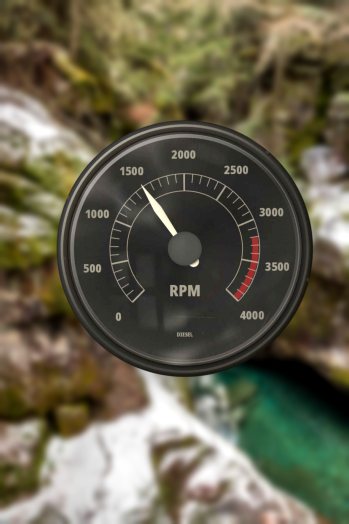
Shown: 1500 rpm
